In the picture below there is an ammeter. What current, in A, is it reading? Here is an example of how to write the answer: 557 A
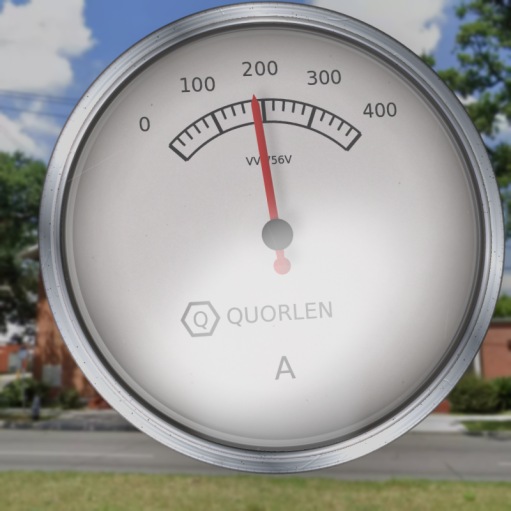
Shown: 180 A
